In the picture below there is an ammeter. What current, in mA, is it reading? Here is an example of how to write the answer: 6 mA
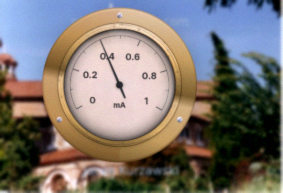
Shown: 0.4 mA
